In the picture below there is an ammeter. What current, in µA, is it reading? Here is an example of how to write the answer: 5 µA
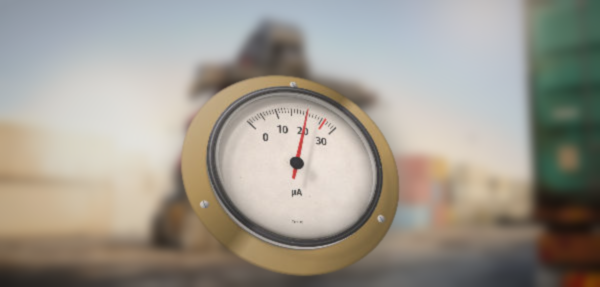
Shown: 20 µA
